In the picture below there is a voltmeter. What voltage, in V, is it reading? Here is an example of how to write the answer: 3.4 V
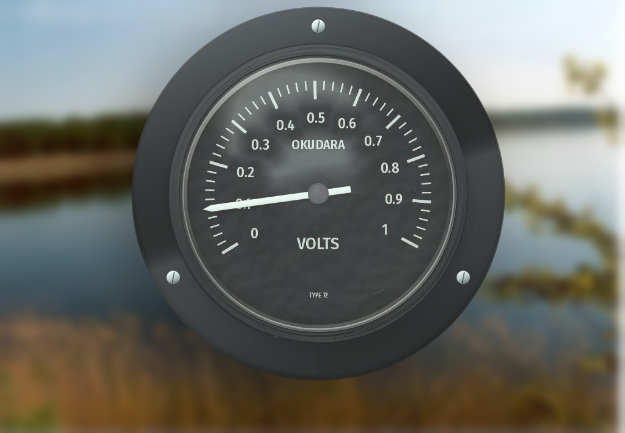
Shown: 0.1 V
